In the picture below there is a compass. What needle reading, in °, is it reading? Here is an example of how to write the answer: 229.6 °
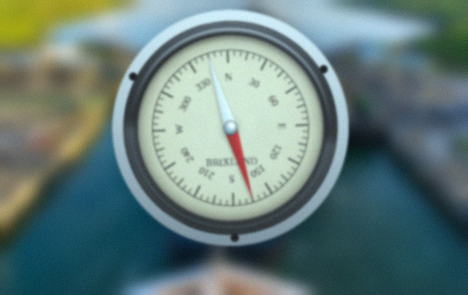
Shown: 165 °
